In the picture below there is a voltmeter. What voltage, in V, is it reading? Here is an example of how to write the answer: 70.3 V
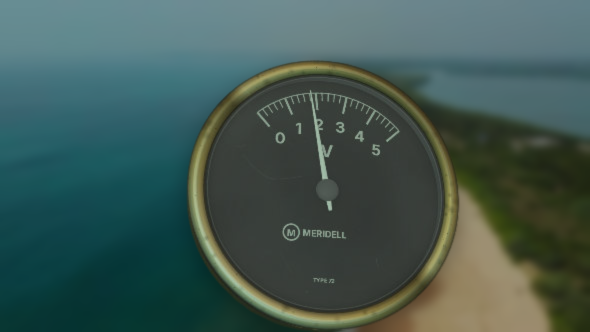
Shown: 1.8 V
